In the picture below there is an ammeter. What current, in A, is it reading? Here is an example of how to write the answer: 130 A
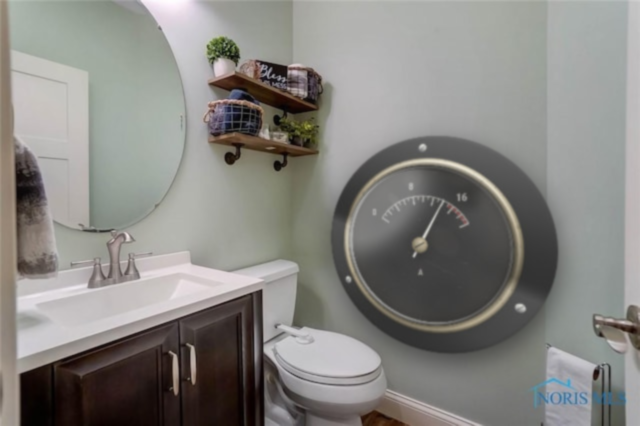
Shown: 14 A
